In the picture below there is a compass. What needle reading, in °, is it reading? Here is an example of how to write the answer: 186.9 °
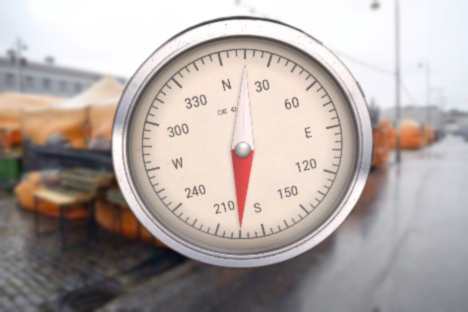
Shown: 195 °
